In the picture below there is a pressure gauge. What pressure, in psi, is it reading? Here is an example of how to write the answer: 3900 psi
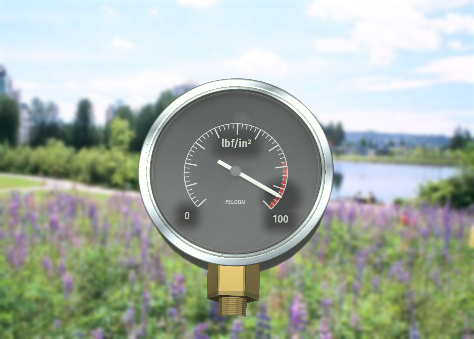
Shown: 94 psi
